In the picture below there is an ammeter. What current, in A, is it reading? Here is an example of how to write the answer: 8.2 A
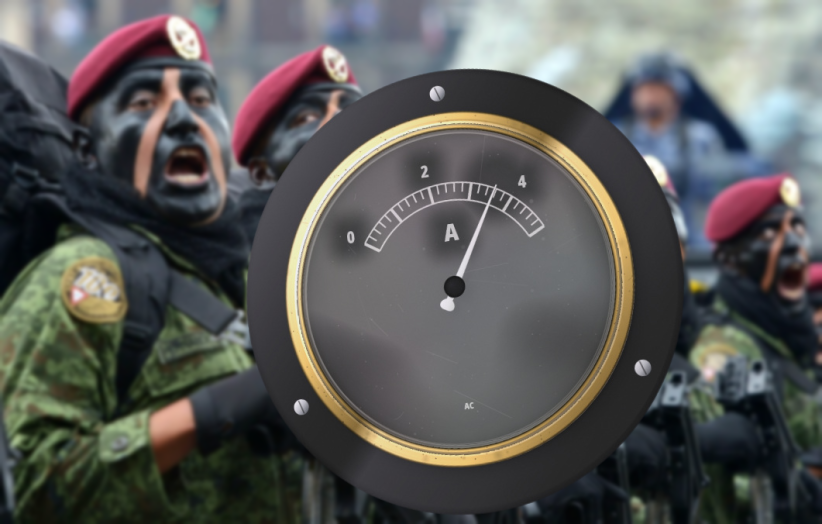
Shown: 3.6 A
